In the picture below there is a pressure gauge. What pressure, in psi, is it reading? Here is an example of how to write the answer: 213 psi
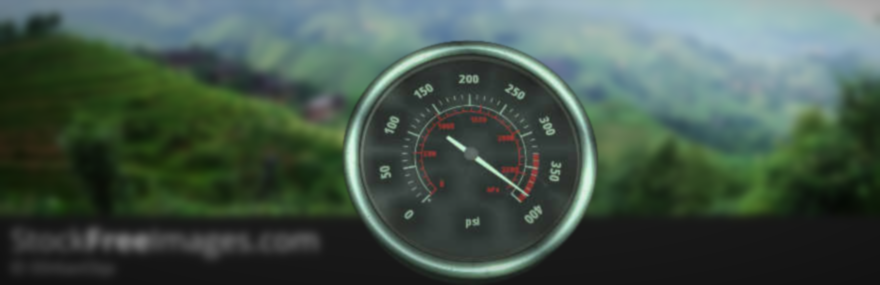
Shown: 390 psi
